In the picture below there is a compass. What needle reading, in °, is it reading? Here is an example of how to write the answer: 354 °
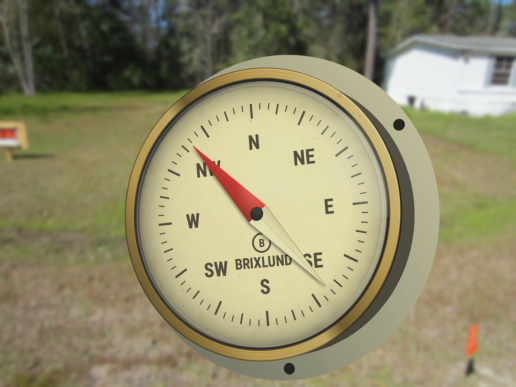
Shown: 320 °
